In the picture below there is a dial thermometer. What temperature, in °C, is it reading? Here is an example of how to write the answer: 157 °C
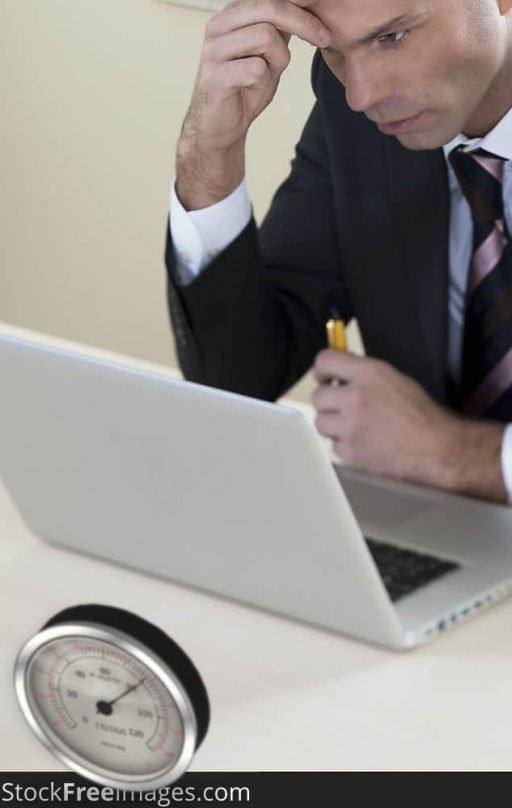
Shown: 80 °C
